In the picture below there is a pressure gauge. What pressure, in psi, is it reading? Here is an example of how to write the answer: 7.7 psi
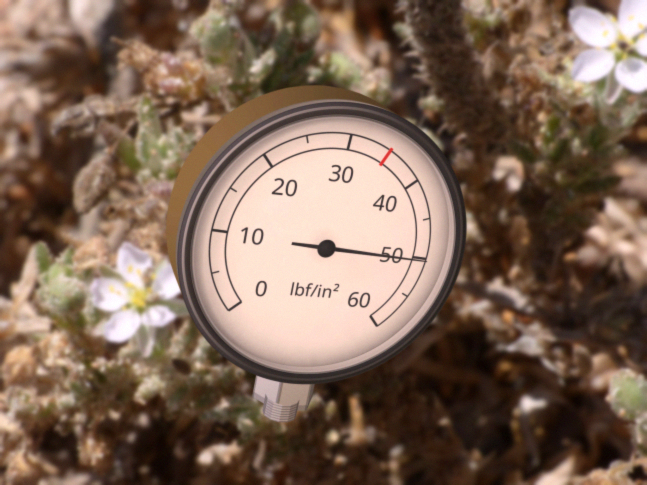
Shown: 50 psi
